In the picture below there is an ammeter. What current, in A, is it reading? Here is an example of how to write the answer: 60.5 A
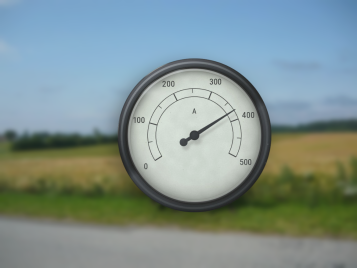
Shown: 375 A
